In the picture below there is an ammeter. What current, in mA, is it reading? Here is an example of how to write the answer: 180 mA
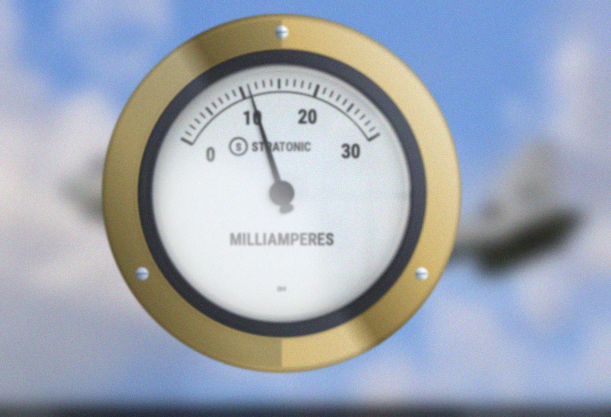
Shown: 11 mA
